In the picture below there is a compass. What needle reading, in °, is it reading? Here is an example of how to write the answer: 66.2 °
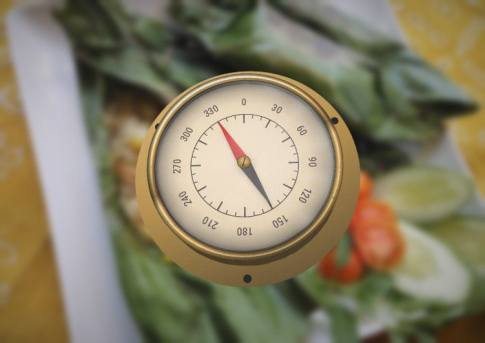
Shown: 330 °
